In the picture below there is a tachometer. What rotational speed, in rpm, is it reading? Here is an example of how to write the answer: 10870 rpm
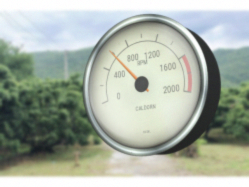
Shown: 600 rpm
